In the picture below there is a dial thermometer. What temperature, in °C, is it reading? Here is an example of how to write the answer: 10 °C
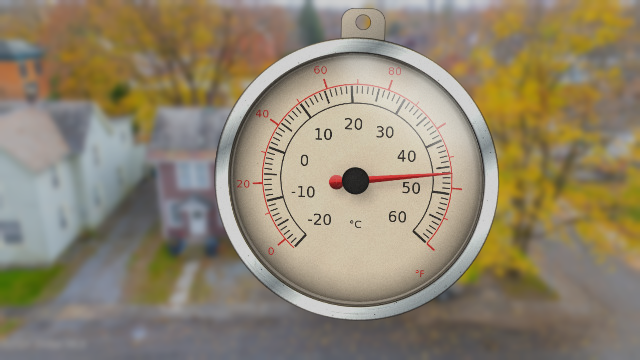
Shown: 46 °C
